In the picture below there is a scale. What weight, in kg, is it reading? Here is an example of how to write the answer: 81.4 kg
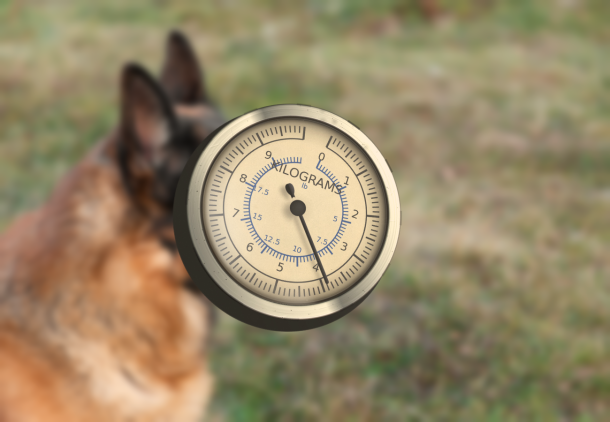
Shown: 3.9 kg
